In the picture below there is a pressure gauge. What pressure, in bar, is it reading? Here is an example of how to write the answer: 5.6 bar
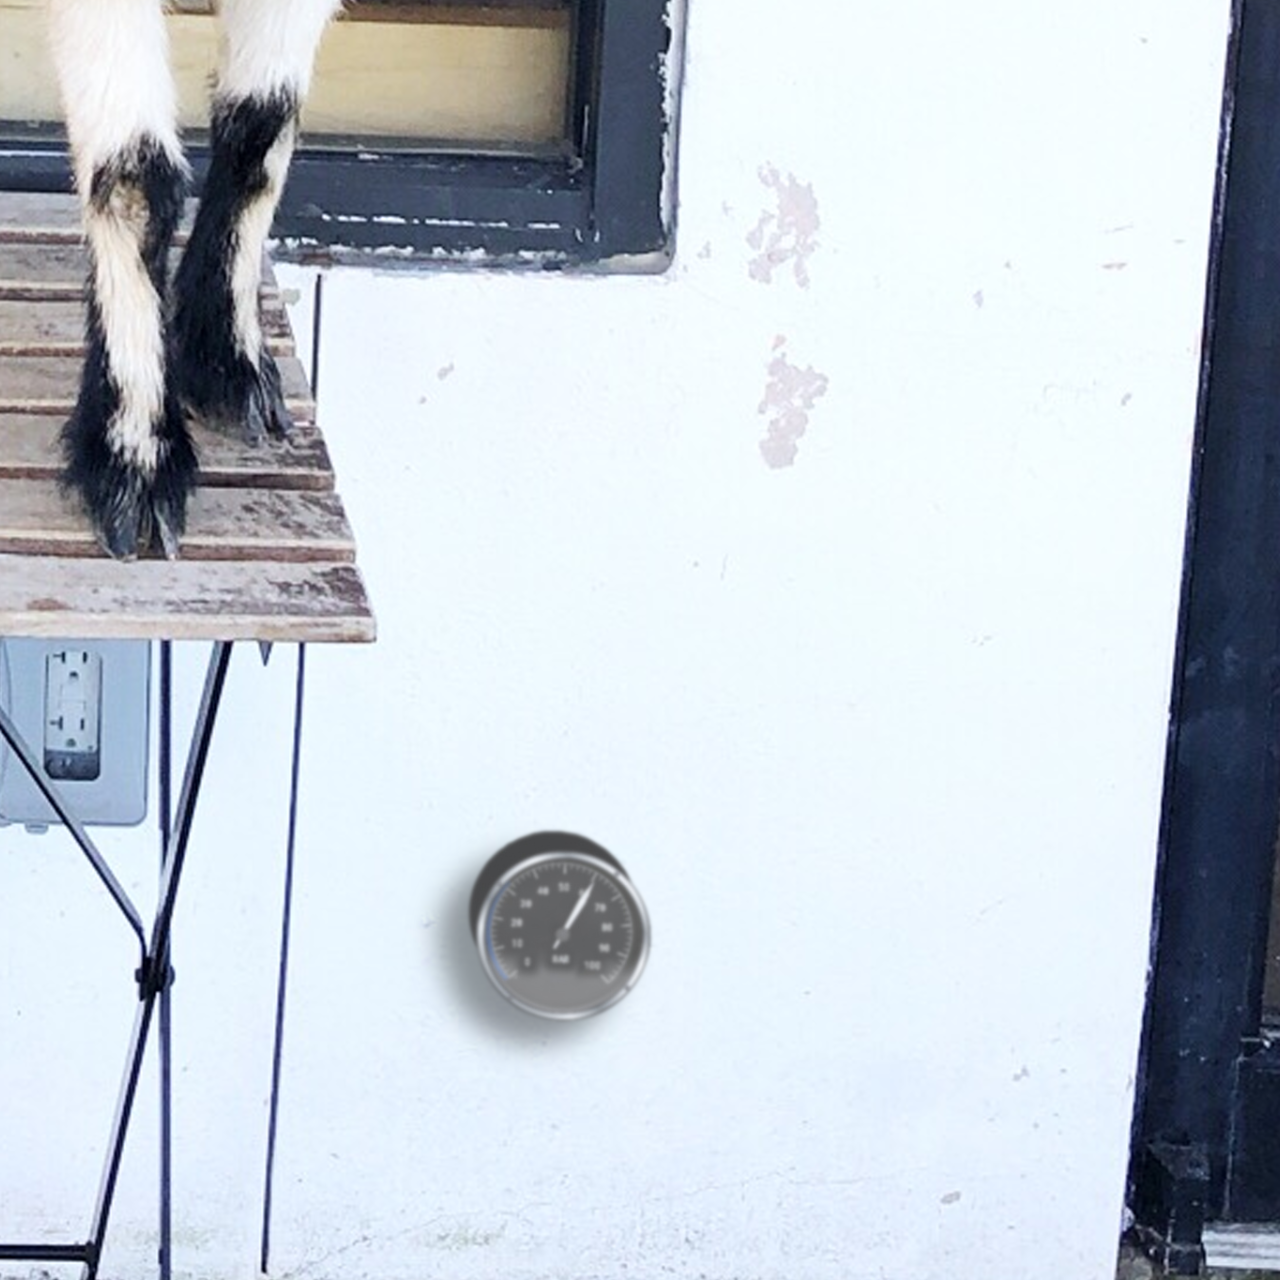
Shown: 60 bar
